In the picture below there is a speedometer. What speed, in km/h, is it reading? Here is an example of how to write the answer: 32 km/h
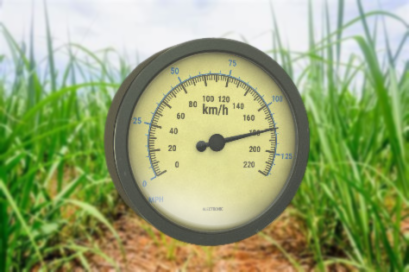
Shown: 180 km/h
